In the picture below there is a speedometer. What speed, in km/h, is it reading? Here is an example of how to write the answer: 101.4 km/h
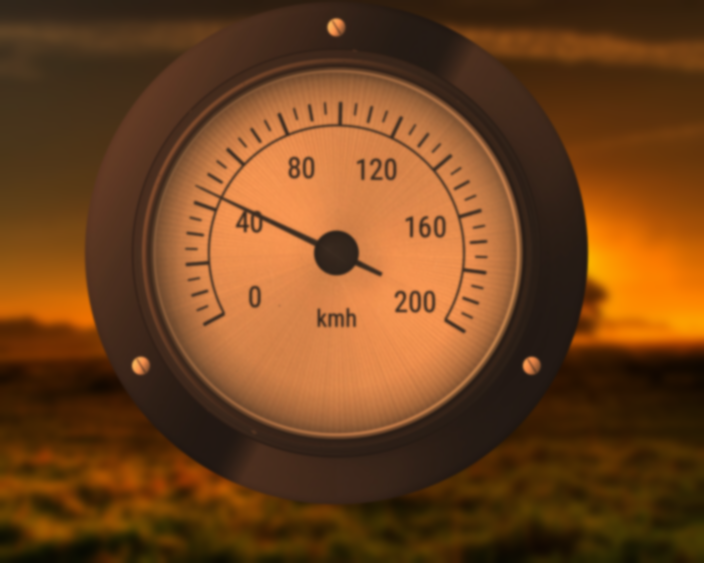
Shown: 45 km/h
